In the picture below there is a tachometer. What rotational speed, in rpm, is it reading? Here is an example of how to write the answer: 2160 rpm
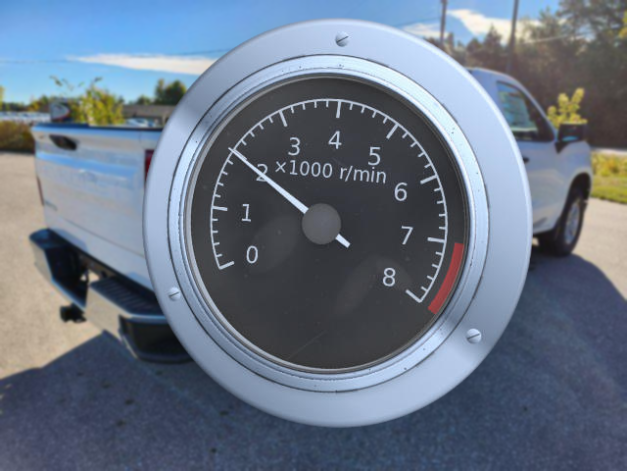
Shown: 2000 rpm
